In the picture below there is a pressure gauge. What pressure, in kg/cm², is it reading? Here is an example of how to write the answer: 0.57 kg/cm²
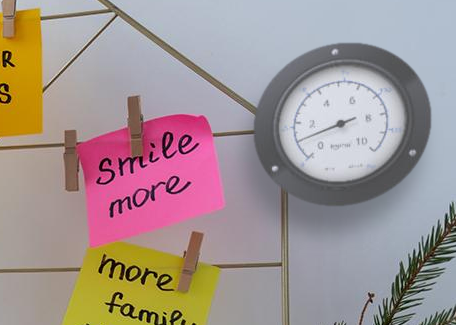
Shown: 1 kg/cm²
